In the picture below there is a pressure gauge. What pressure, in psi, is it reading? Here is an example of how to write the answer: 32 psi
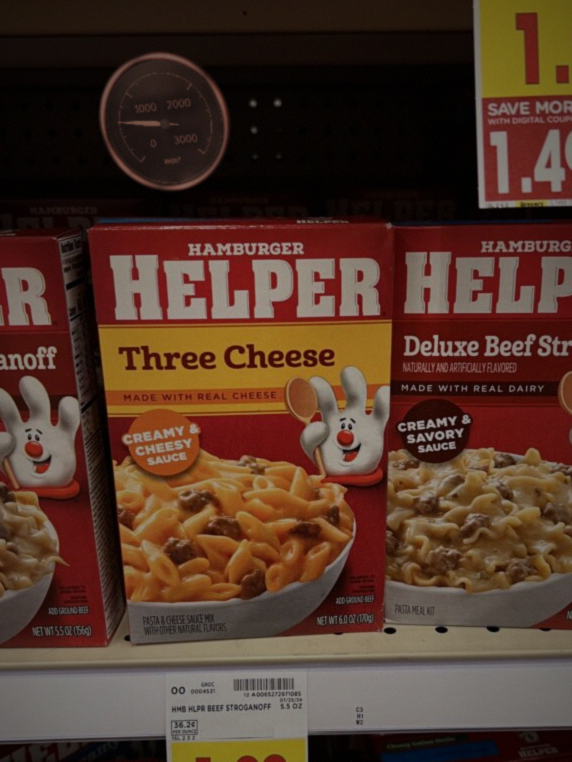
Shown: 600 psi
